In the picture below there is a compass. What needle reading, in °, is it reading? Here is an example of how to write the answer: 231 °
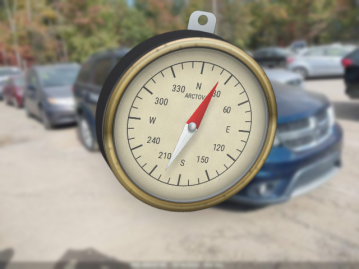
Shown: 20 °
